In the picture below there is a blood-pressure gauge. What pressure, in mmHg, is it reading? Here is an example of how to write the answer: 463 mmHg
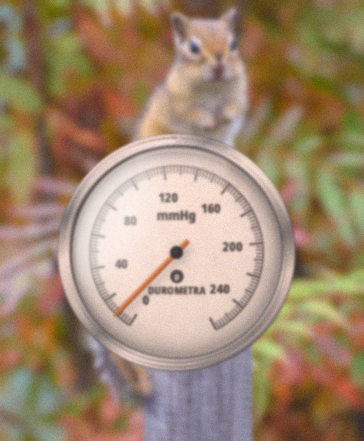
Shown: 10 mmHg
